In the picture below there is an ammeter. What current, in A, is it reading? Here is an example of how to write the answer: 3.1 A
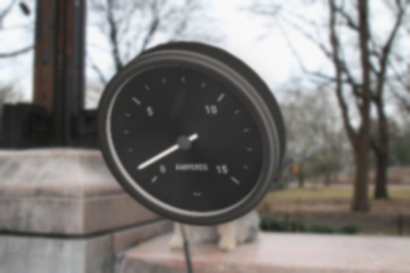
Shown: 1 A
